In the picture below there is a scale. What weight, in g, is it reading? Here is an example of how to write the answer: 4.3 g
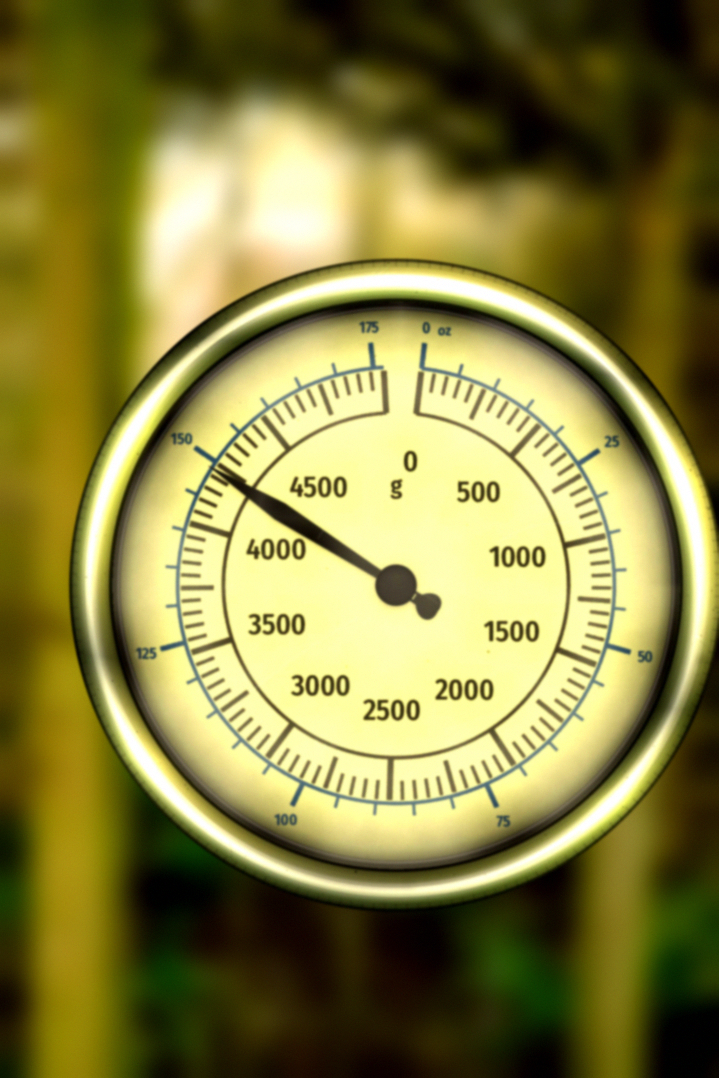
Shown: 4225 g
